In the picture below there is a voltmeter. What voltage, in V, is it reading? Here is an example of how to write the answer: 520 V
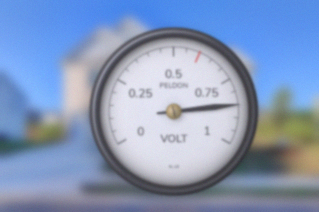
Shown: 0.85 V
